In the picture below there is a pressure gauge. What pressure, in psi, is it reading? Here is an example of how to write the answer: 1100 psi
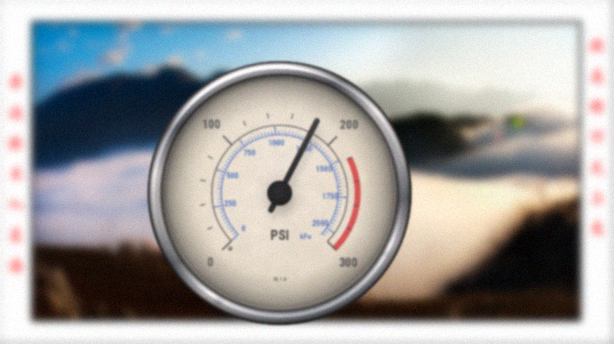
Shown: 180 psi
